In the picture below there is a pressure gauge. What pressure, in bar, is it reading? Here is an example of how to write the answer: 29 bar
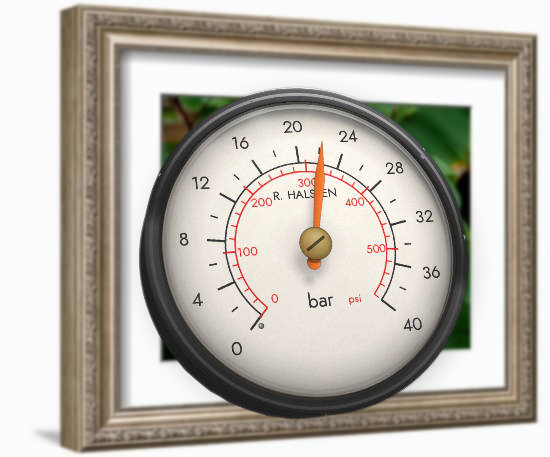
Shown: 22 bar
